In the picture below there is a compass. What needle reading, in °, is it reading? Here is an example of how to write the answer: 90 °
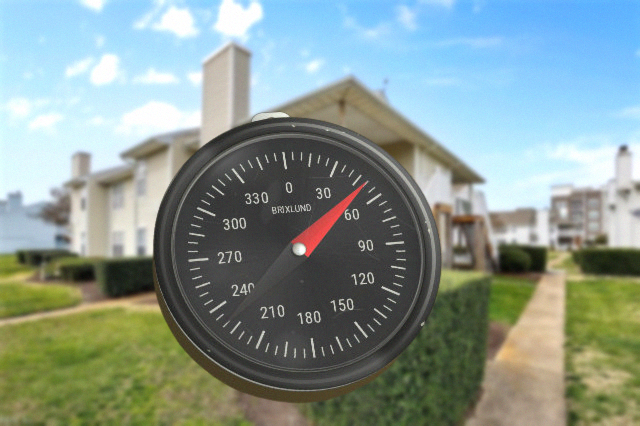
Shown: 50 °
